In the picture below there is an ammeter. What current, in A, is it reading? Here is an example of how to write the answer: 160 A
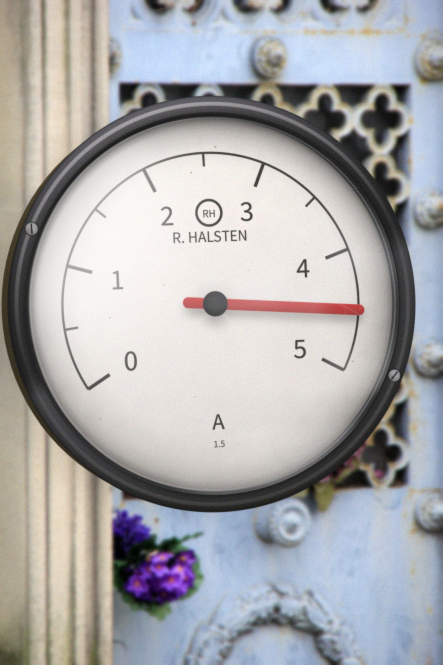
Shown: 4.5 A
